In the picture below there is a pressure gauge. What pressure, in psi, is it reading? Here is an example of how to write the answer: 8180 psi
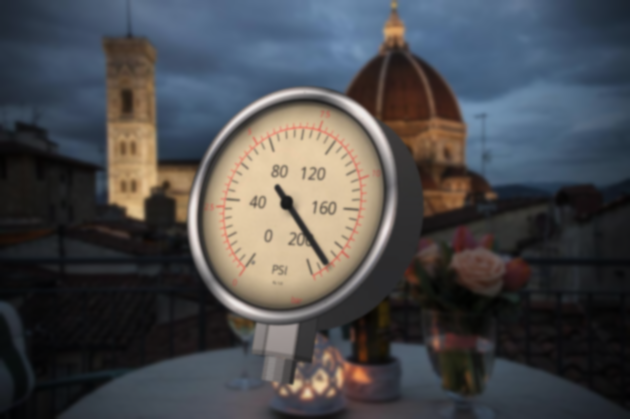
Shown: 190 psi
